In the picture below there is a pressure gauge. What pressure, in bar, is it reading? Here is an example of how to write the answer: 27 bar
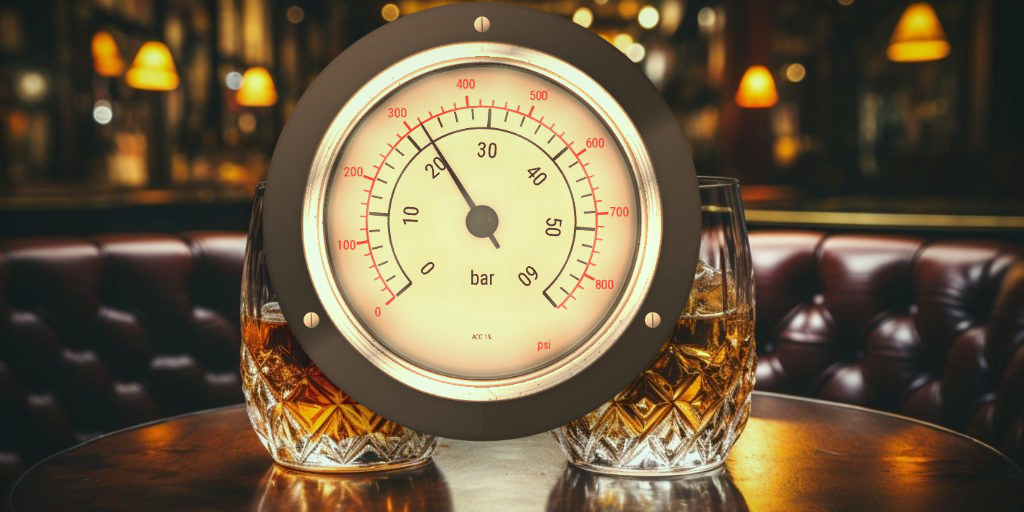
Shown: 22 bar
